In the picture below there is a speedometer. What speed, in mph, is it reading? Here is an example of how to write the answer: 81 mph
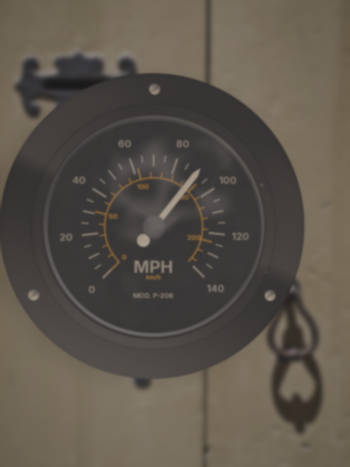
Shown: 90 mph
